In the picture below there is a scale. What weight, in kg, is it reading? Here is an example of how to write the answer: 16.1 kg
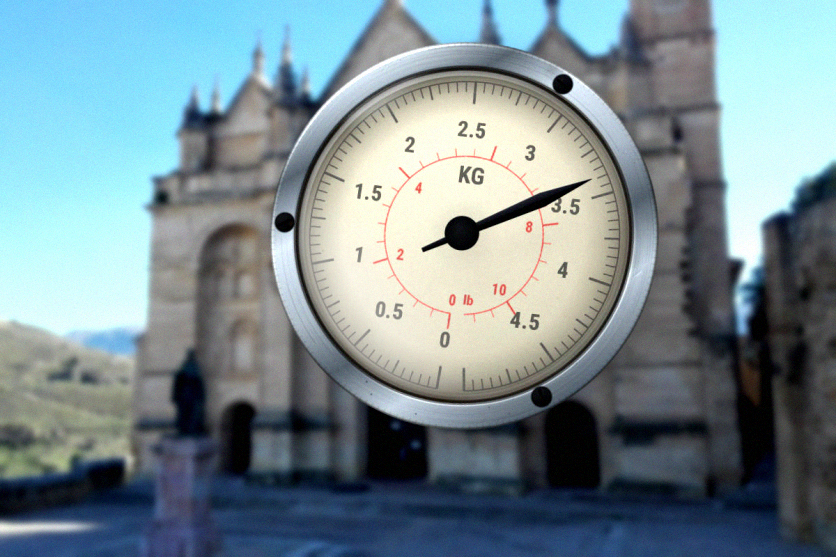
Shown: 3.4 kg
